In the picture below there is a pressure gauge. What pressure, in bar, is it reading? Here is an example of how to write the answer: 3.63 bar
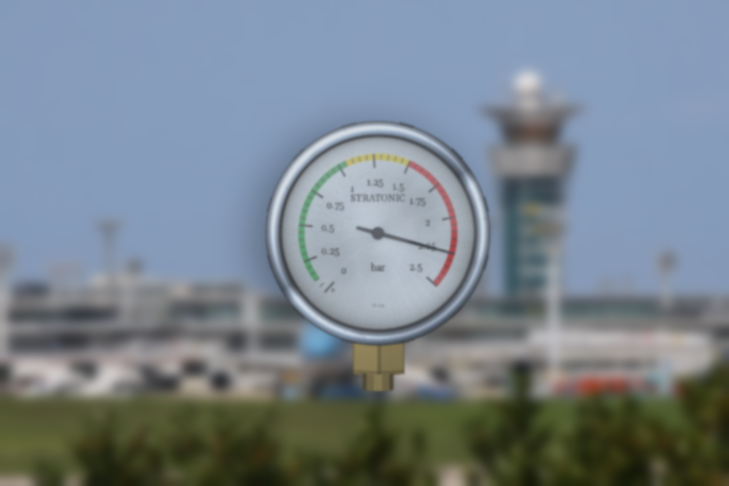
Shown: 2.25 bar
